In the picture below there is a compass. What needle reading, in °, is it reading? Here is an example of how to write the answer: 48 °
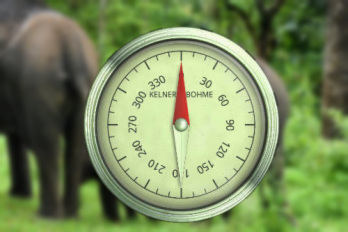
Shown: 0 °
